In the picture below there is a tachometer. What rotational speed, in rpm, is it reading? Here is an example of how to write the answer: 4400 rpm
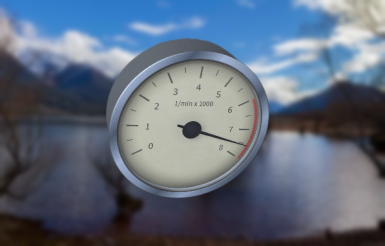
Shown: 7500 rpm
